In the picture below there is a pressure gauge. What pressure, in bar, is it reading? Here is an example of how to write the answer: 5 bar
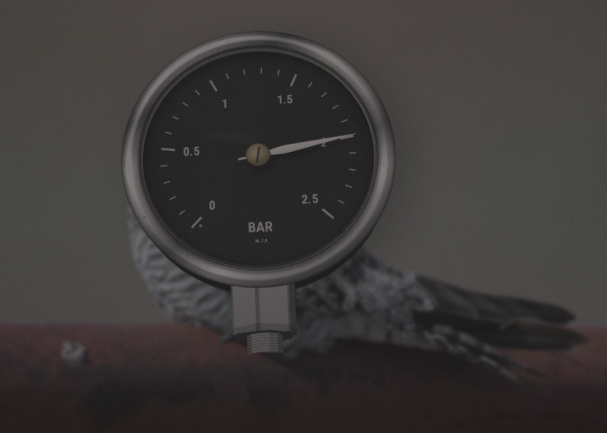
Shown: 2 bar
